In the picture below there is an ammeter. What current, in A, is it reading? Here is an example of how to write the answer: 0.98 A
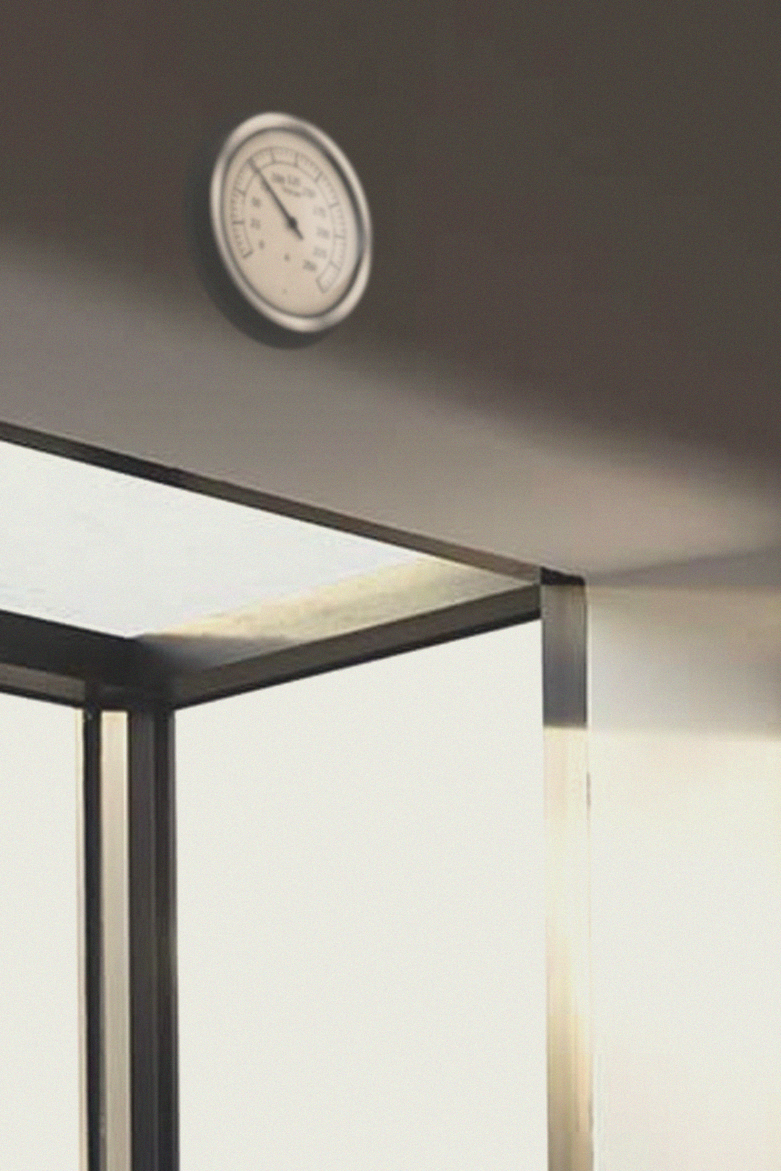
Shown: 75 A
